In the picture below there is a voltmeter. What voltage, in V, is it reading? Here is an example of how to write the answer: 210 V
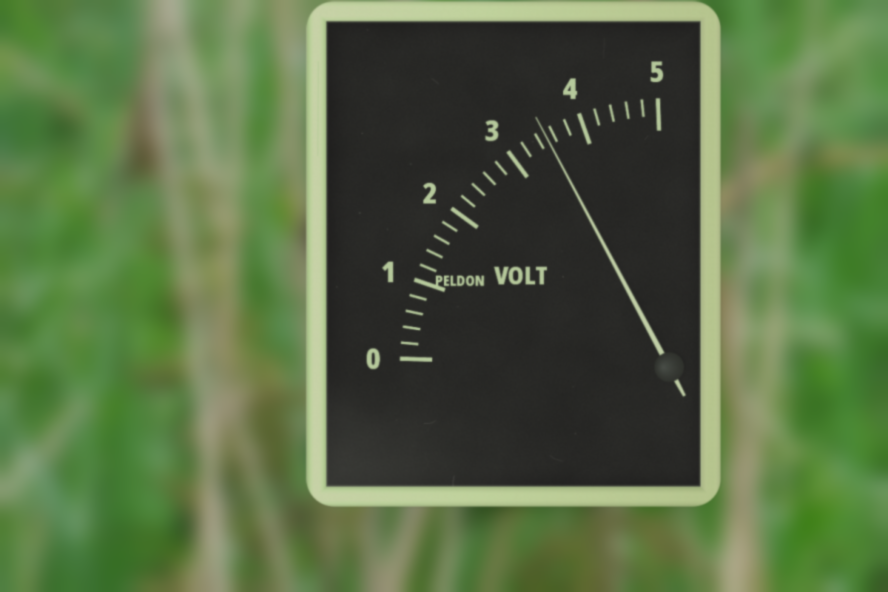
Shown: 3.5 V
